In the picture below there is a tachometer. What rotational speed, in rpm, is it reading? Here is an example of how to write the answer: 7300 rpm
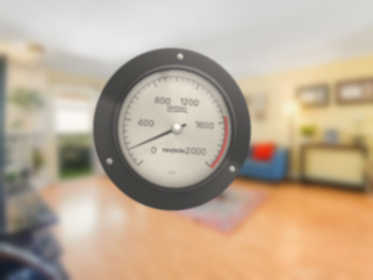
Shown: 150 rpm
